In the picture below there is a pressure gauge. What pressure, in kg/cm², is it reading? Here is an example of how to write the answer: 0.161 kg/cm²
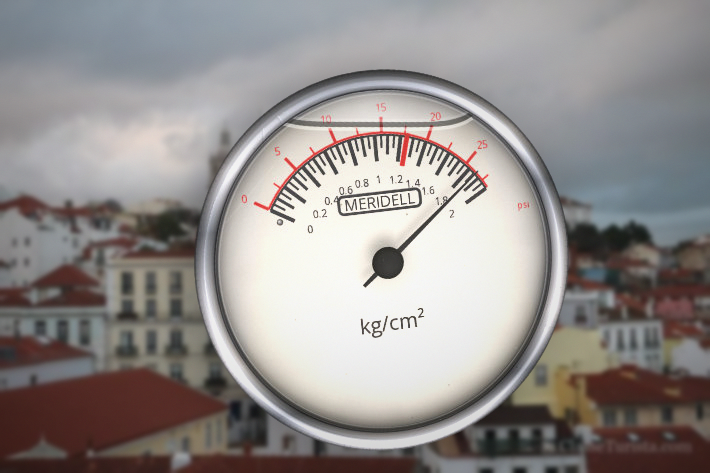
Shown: 1.85 kg/cm²
